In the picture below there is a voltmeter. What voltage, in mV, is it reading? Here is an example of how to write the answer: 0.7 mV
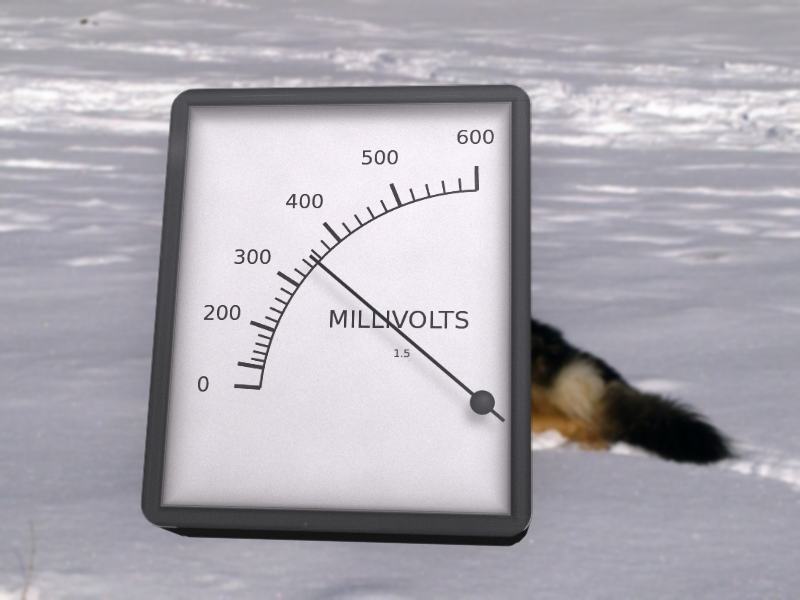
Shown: 350 mV
